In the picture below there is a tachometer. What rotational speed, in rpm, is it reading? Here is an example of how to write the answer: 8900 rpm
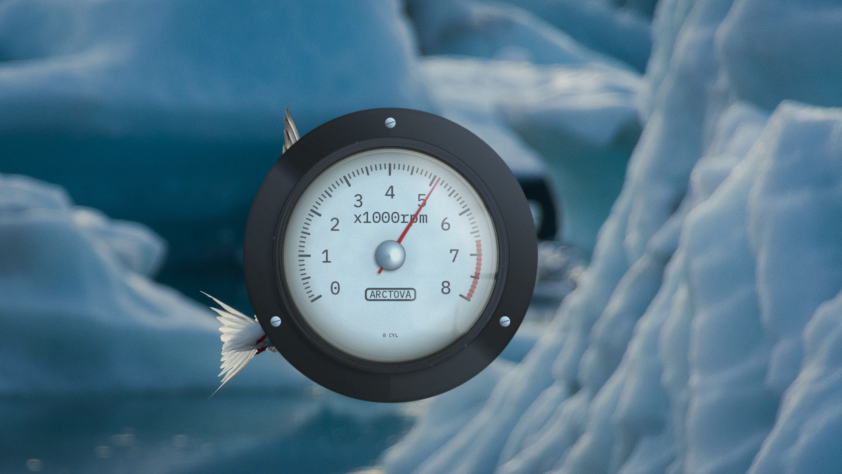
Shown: 5100 rpm
